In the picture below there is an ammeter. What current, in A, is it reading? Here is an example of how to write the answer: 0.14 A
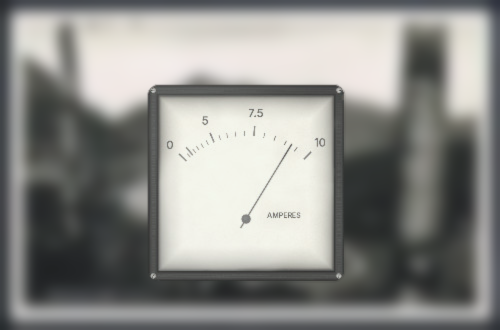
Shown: 9.25 A
